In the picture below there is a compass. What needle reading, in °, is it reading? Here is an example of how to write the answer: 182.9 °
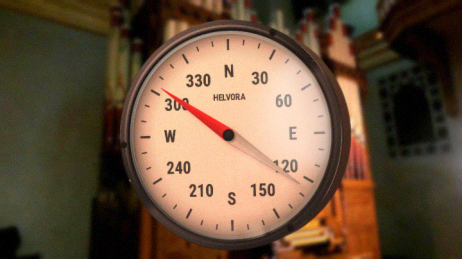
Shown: 305 °
